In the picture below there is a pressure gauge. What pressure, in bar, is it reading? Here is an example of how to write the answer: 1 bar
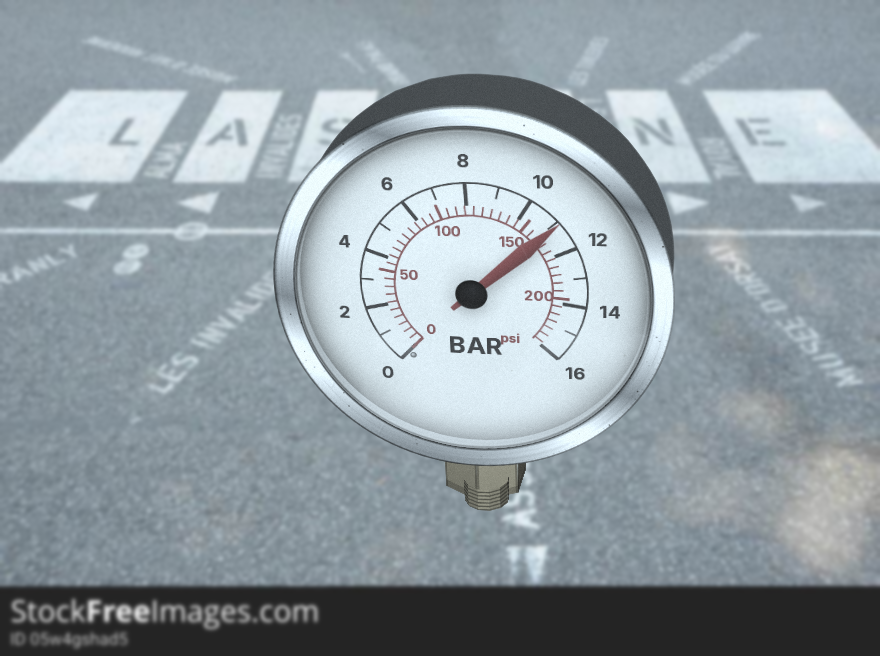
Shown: 11 bar
